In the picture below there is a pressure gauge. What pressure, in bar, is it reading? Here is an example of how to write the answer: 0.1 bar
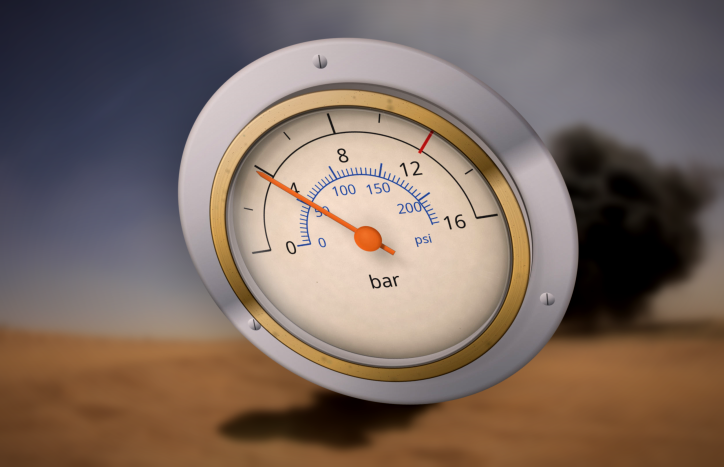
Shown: 4 bar
